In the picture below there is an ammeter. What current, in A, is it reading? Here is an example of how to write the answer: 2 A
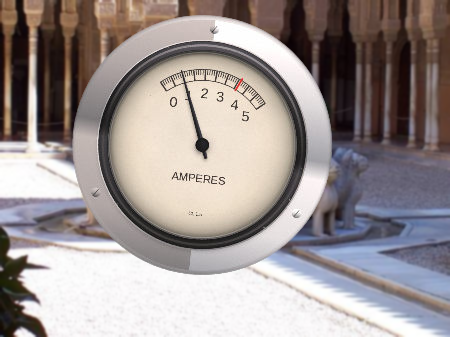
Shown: 1 A
